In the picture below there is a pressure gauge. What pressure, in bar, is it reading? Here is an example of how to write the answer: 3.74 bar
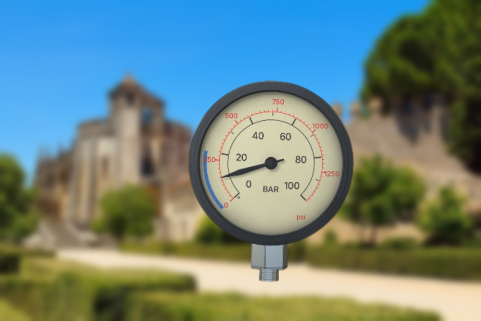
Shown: 10 bar
